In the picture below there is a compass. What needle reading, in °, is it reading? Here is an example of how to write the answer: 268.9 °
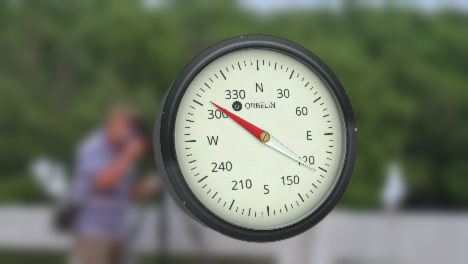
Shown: 305 °
